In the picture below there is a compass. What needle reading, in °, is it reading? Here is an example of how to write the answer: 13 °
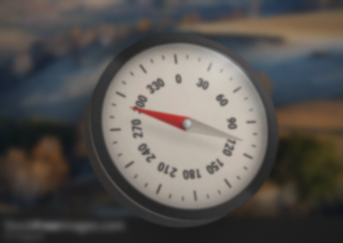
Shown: 290 °
